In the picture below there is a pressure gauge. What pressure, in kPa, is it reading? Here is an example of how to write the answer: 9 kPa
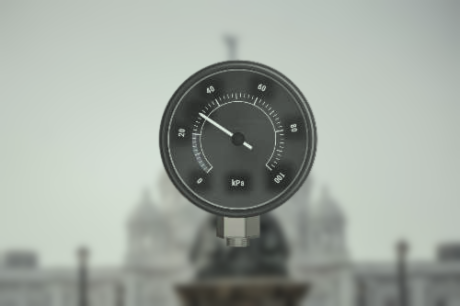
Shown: 30 kPa
